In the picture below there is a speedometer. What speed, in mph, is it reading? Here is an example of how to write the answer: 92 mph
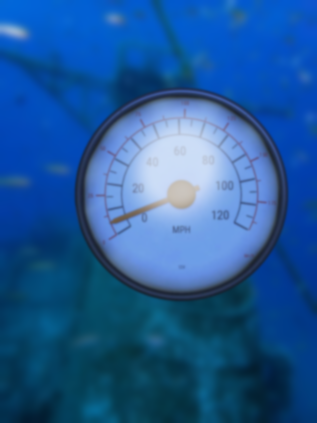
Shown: 5 mph
